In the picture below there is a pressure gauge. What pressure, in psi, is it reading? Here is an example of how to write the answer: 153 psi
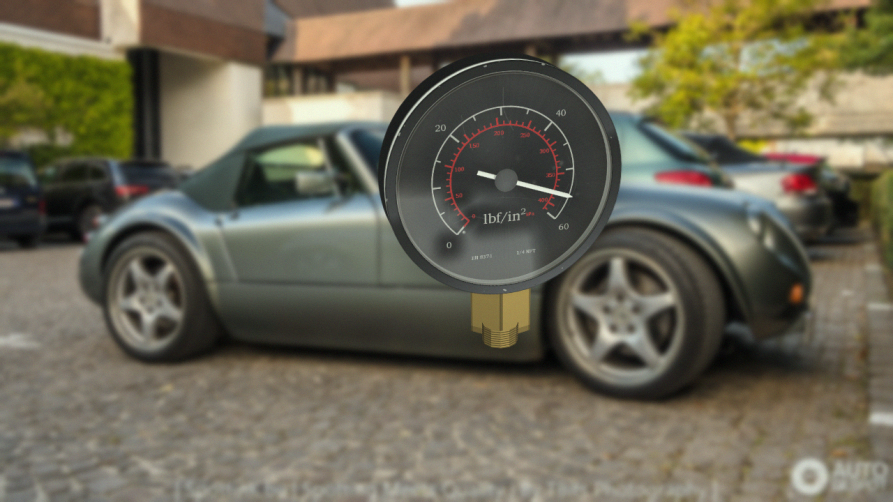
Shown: 55 psi
